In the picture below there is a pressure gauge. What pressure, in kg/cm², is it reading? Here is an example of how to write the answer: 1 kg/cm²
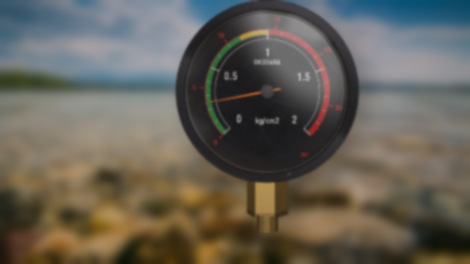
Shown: 0.25 kg/cm²
